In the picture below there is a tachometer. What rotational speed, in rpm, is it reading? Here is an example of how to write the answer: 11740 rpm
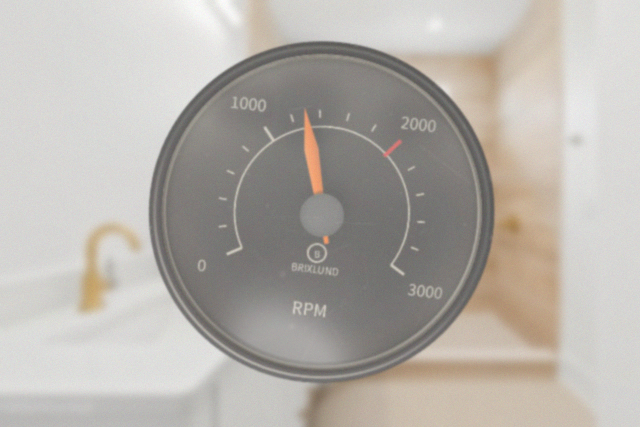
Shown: 1300 rpm
